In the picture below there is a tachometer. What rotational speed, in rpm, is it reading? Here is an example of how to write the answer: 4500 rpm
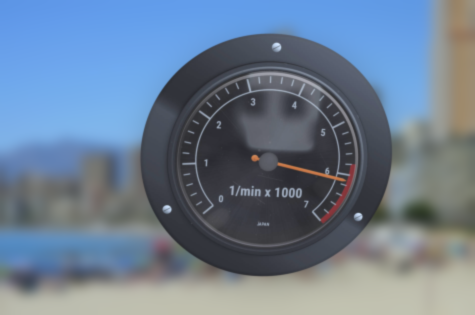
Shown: 6100 rpm
